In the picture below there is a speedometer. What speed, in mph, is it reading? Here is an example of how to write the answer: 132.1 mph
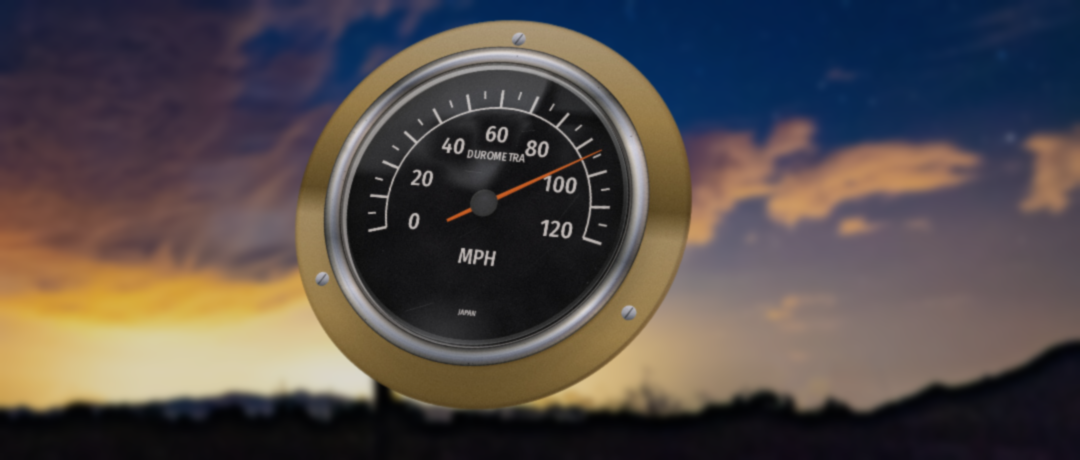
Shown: 95 mph
